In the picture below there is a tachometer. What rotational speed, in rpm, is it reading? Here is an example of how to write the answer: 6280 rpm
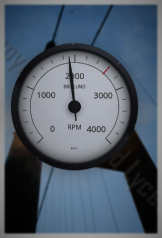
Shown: 1900 rpm
